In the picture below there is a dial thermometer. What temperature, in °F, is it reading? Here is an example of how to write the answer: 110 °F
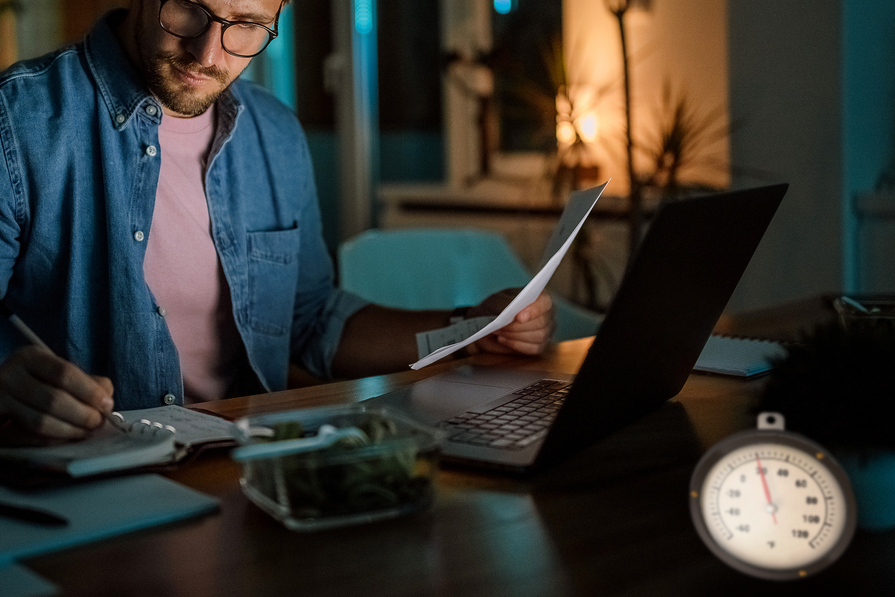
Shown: 20 °F
